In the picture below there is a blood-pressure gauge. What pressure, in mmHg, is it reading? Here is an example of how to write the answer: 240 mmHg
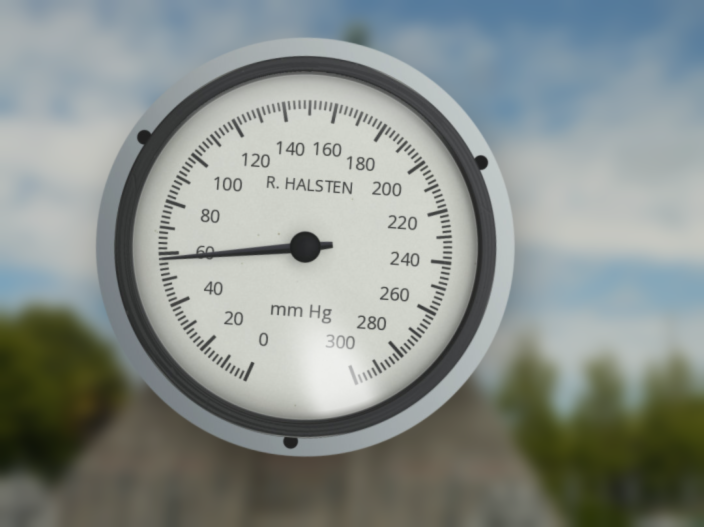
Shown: 58 mmHg
